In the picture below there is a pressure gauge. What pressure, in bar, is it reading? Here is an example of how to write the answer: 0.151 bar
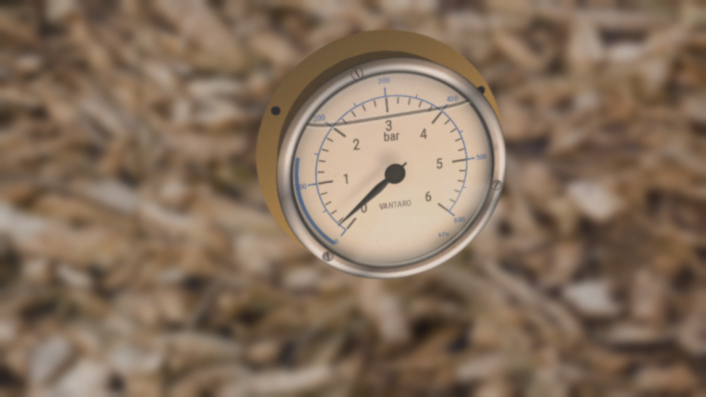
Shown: 0.2 bar
